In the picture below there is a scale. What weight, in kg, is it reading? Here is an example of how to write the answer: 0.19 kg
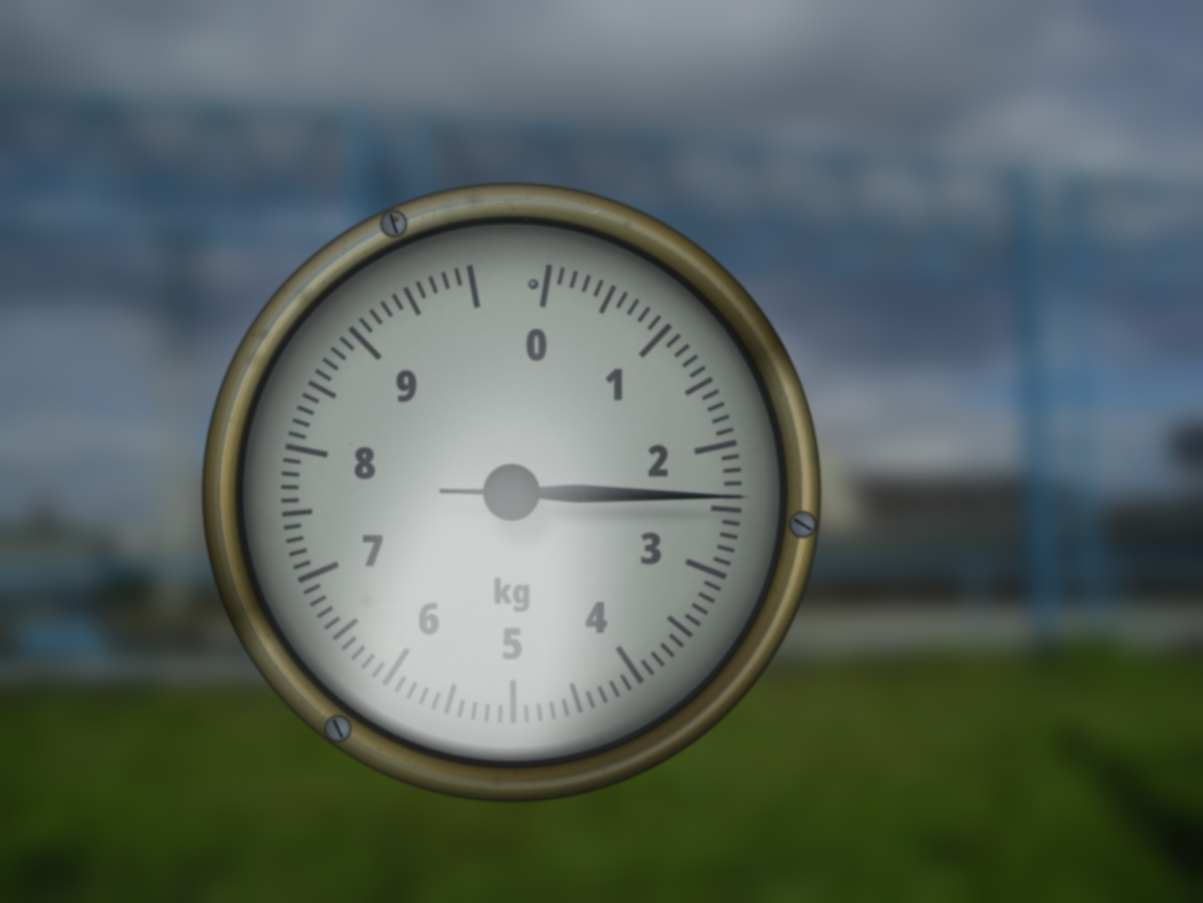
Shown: 2.4 kg
